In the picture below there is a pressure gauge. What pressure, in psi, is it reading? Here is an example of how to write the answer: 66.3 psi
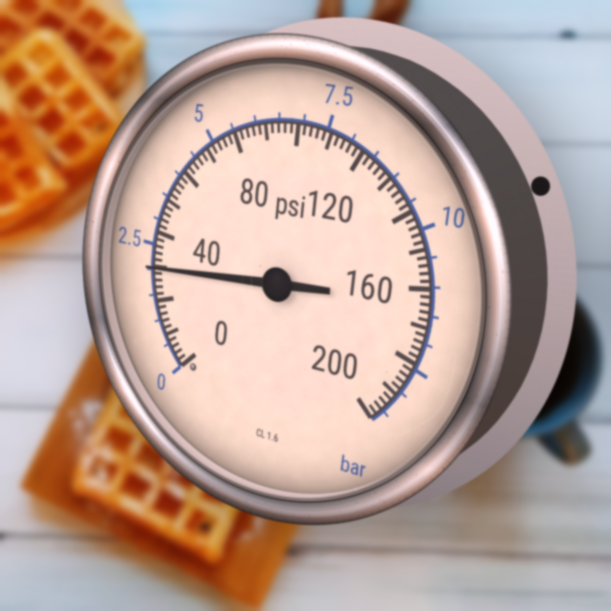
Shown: 30 psi
